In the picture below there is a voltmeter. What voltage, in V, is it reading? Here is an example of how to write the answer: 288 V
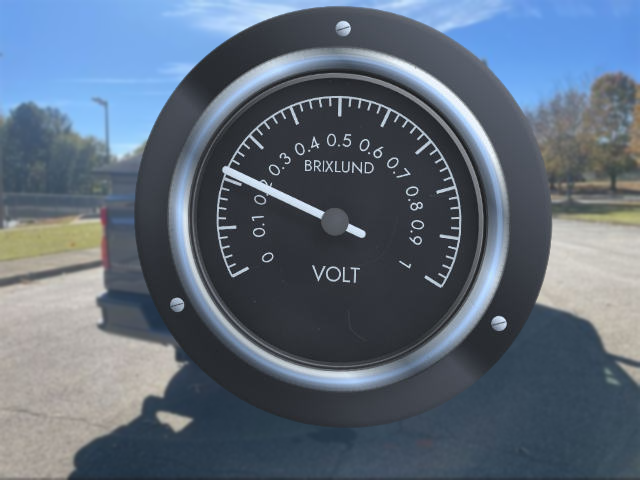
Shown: 0.22 V
